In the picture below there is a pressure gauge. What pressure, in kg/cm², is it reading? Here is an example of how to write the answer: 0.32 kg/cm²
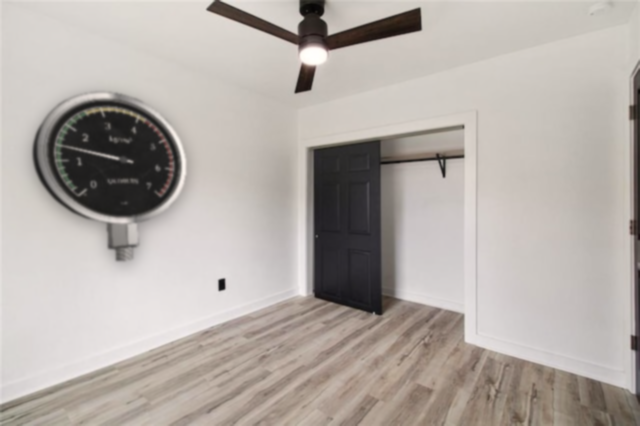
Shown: 1.4 kg/cm²
